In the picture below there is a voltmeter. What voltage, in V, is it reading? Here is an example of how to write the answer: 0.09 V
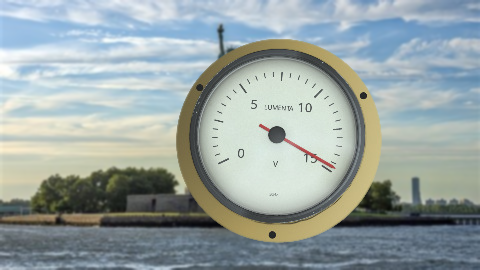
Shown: 14.75 V
